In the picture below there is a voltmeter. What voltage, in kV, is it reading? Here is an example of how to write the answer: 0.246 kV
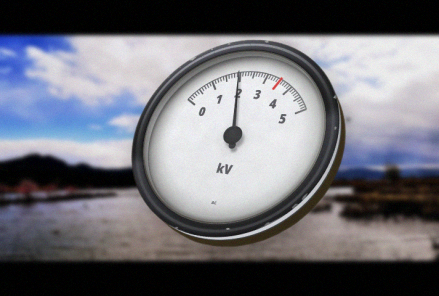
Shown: 2 kV
